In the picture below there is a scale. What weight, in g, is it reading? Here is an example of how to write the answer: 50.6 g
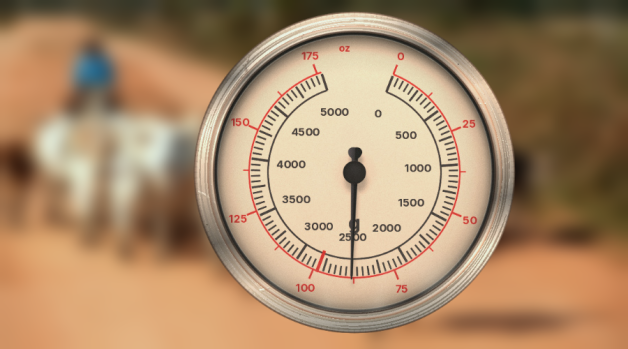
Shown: 2500 g
